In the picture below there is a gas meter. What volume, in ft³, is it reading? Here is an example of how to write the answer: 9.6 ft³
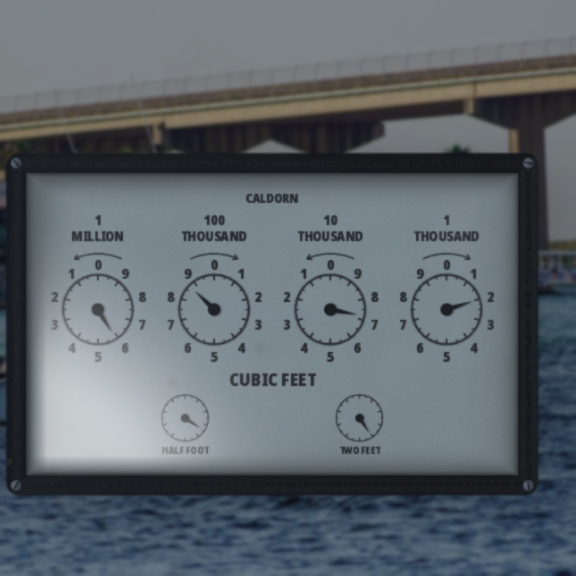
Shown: 587200 ft³
